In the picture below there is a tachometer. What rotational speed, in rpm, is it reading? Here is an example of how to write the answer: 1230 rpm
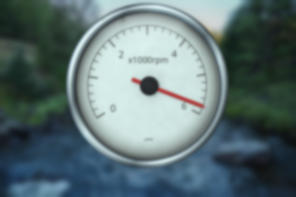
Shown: 5800 rpm
